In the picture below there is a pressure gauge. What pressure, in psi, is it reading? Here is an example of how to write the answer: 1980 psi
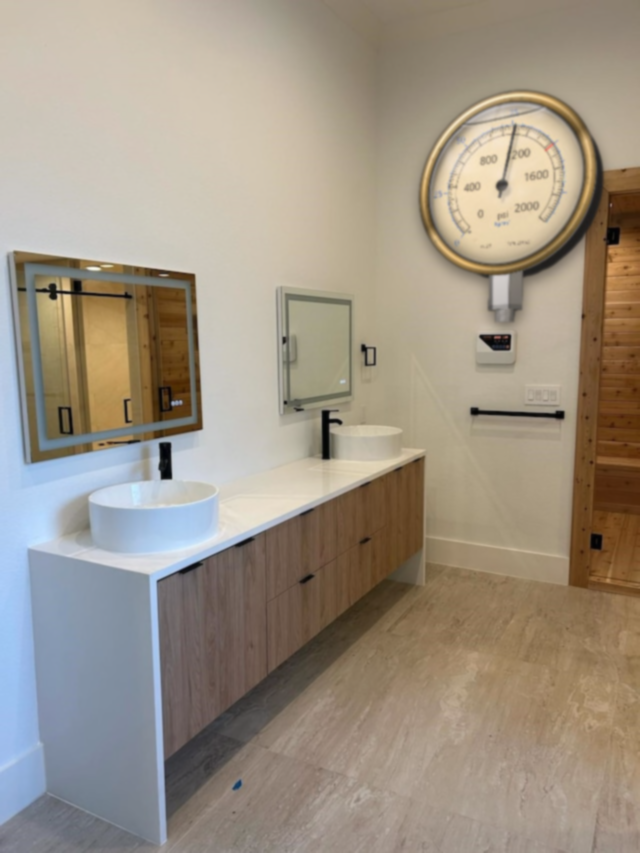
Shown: 1100 psi
